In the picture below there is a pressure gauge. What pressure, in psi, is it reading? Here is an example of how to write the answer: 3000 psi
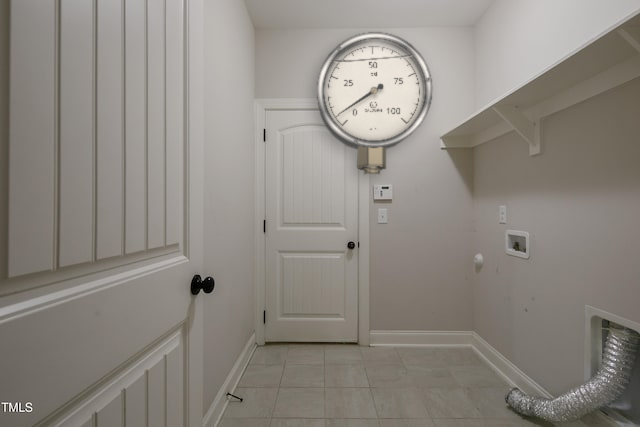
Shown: 5 psi
